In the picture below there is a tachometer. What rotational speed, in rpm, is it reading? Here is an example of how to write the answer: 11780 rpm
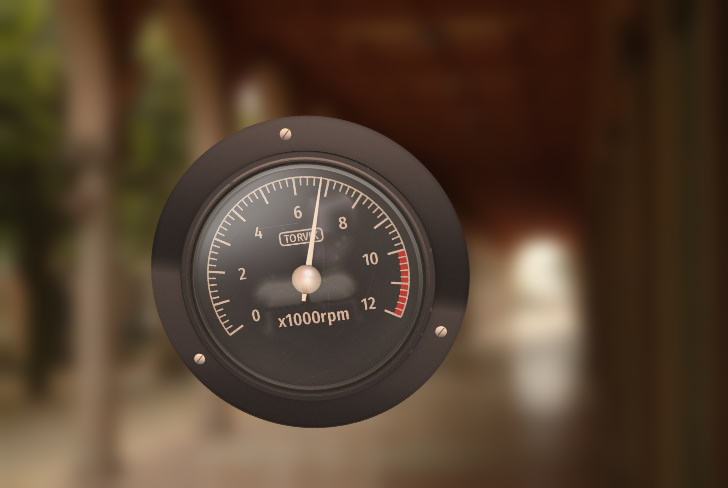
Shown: 6800 rpm
